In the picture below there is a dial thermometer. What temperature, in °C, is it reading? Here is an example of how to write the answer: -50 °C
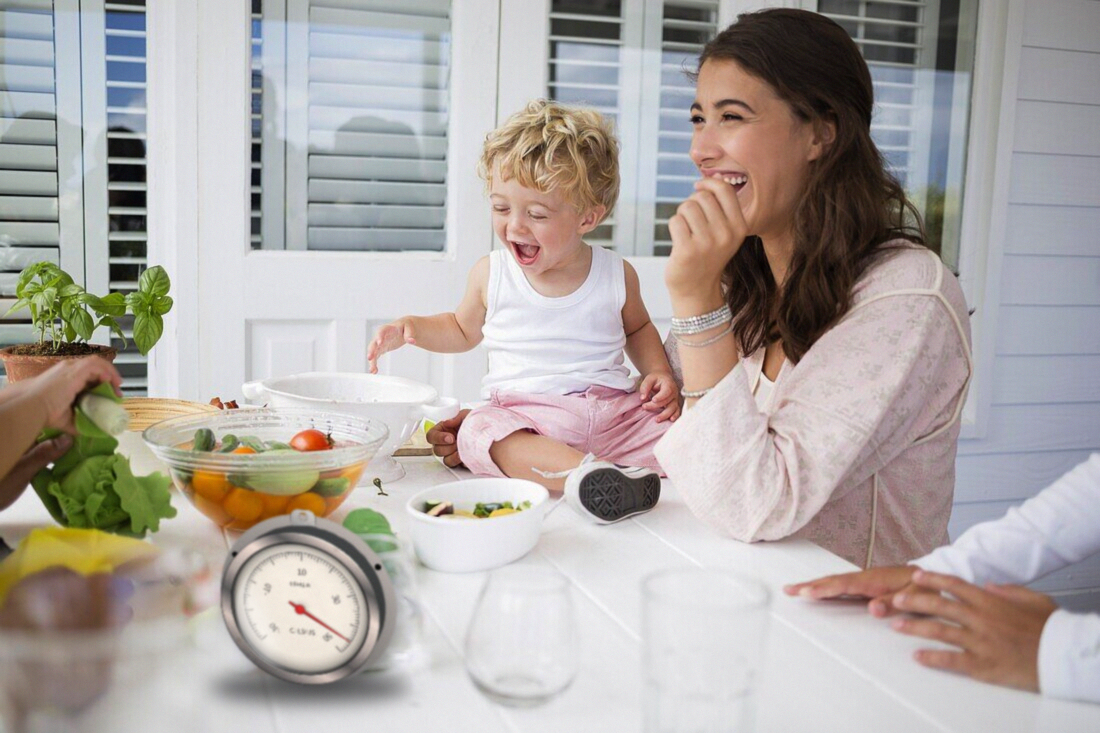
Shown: 45 °C
